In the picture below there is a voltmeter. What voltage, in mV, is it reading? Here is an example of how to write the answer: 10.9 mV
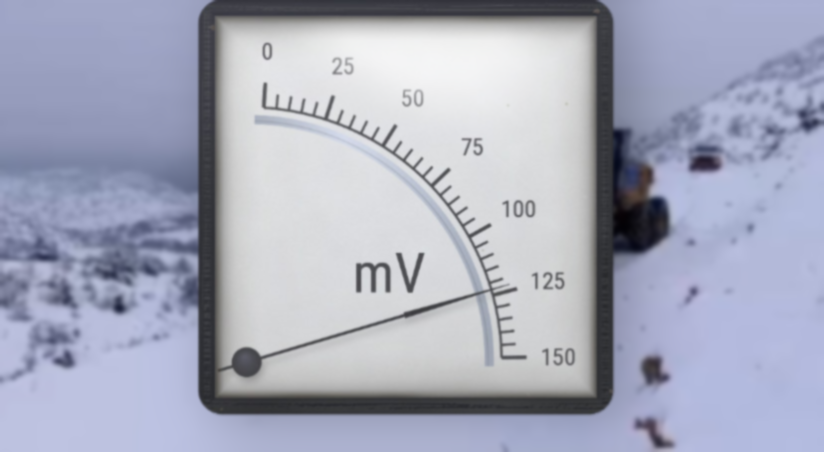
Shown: 122.5 mV
